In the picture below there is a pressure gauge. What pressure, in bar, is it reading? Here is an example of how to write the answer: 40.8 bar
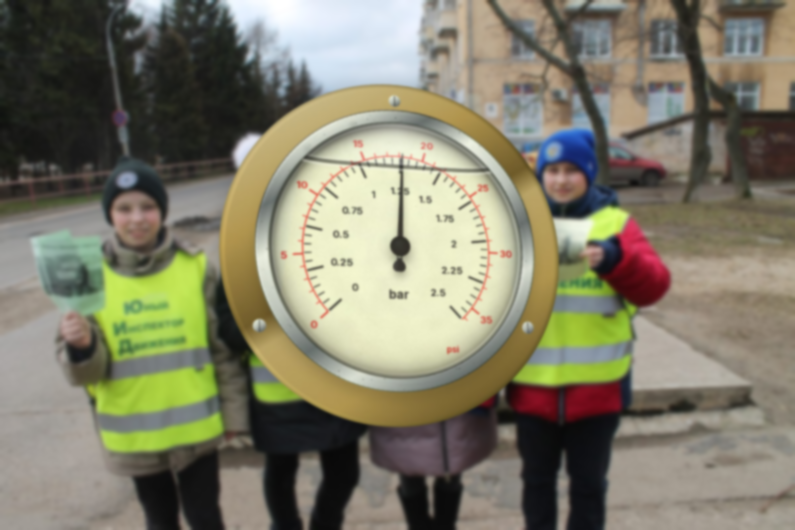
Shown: 1.25 bar
